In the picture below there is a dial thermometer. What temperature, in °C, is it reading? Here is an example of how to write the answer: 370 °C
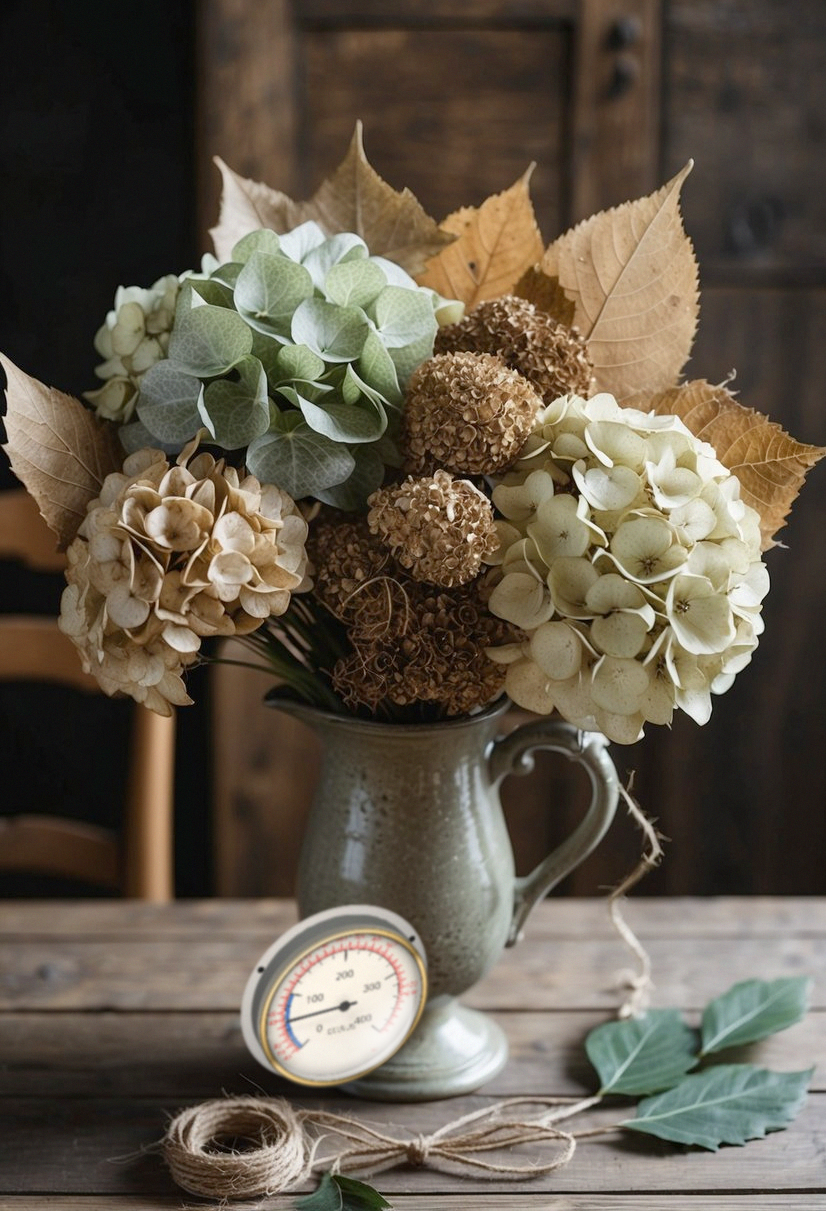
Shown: 60 °C
